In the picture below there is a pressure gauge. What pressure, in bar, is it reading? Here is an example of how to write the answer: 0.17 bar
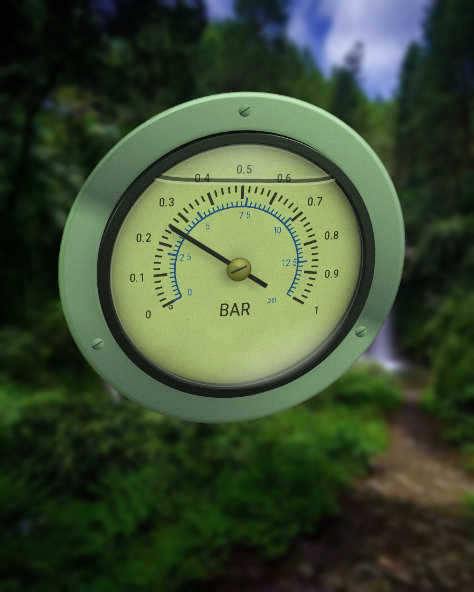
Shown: 0.26 bar
